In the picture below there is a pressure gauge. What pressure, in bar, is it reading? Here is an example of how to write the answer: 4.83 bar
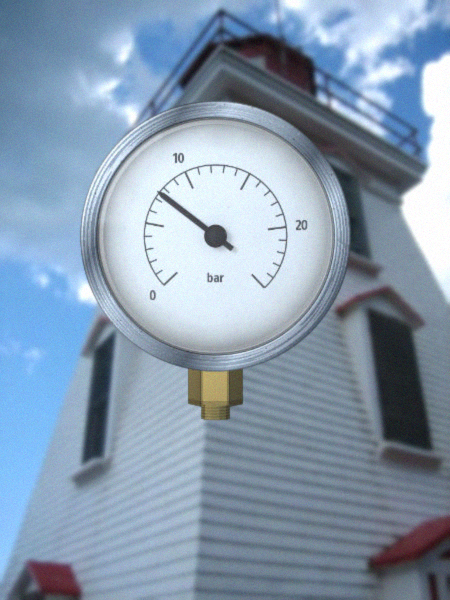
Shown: 7.5 bar
